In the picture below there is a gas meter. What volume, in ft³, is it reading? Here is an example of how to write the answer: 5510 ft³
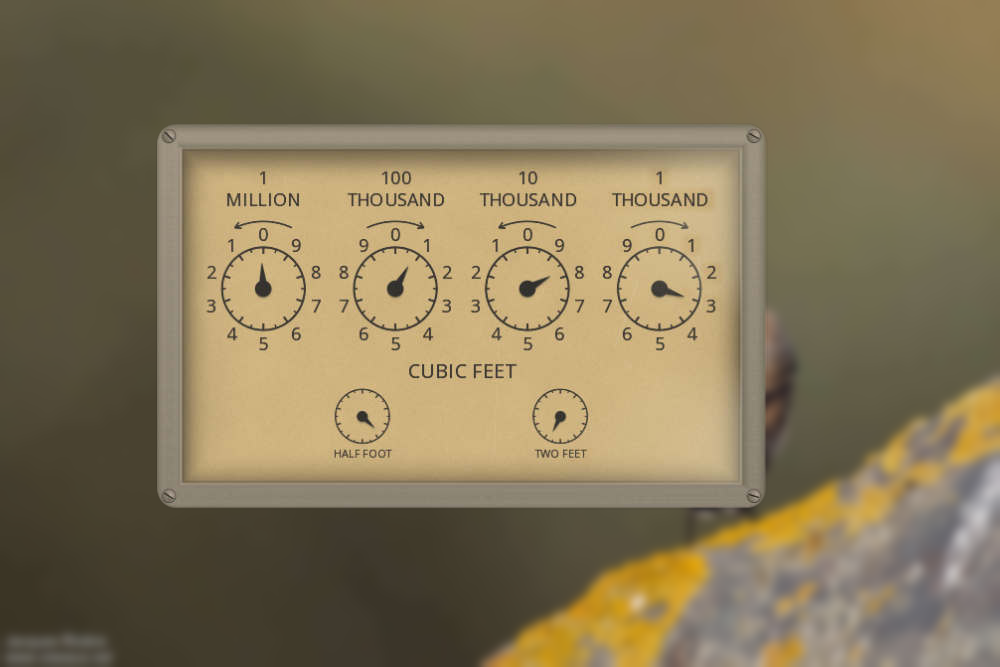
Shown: 8300 ft³
